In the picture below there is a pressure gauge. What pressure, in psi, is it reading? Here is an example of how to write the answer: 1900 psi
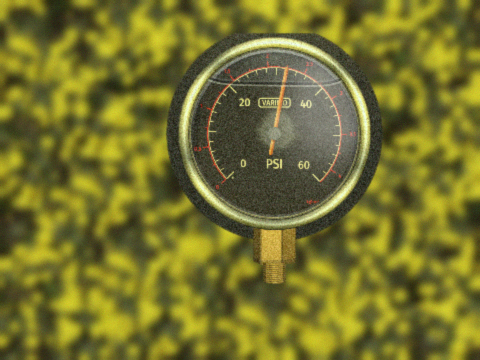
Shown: 32 psi
